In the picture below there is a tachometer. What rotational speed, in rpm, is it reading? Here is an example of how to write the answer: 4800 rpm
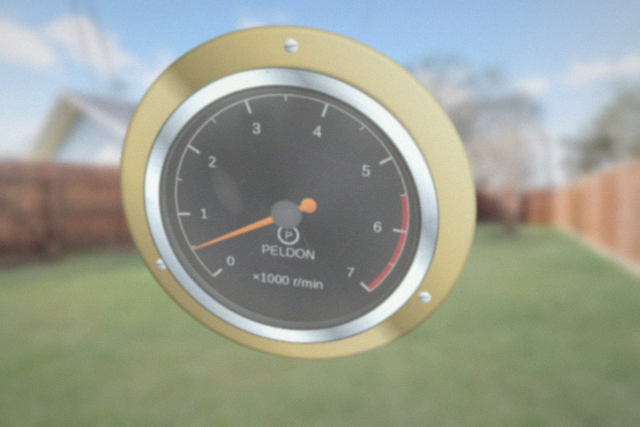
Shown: 500 rpm
